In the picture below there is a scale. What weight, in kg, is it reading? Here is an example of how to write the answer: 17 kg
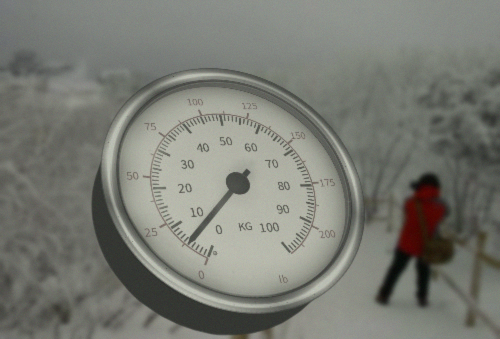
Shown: 5 kg
